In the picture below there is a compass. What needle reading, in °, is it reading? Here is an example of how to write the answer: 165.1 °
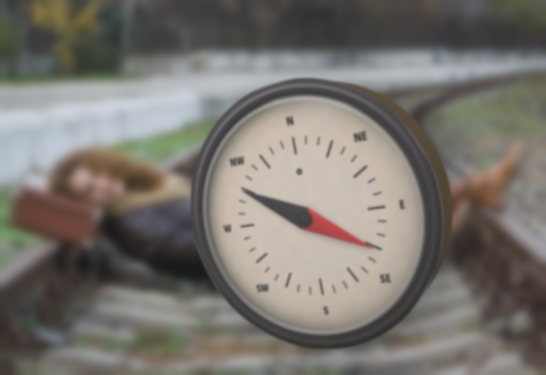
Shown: 120 °
